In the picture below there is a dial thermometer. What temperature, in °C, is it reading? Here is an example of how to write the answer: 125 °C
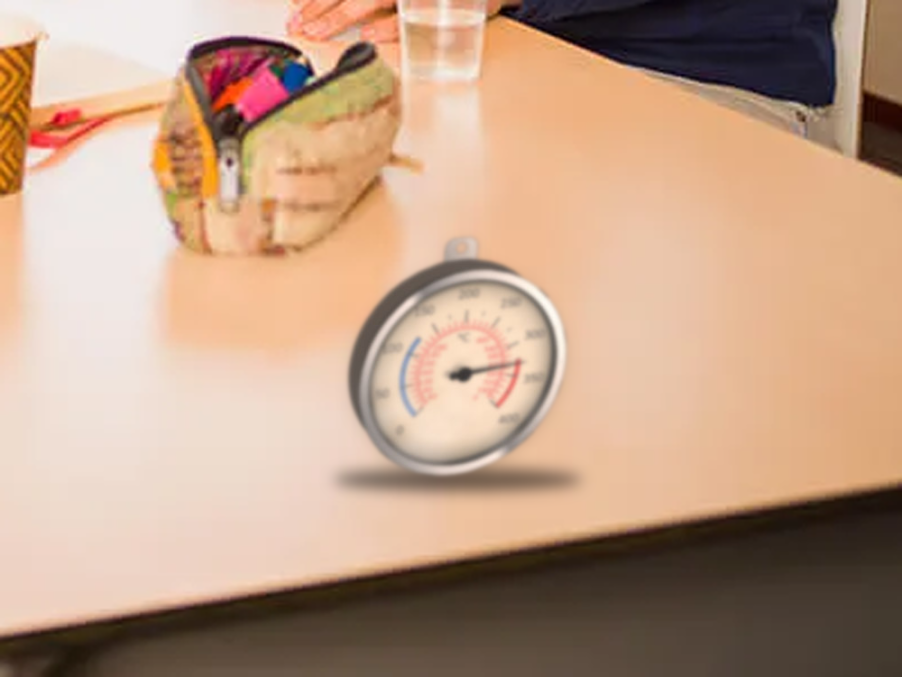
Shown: 325 °C
